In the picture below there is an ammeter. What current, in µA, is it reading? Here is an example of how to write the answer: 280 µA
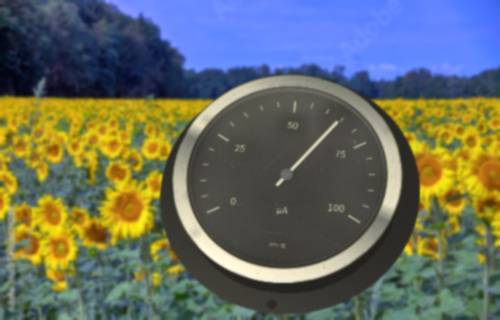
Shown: 65 µA
